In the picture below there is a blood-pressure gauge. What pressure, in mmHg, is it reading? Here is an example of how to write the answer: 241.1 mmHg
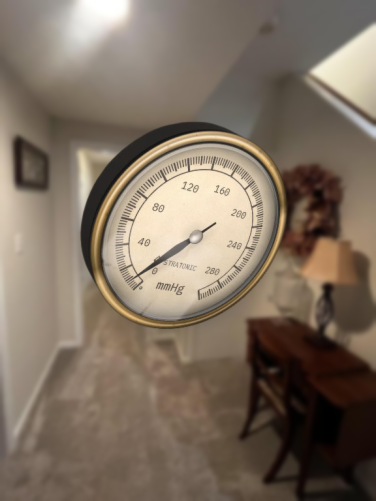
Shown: 10 mmHg
